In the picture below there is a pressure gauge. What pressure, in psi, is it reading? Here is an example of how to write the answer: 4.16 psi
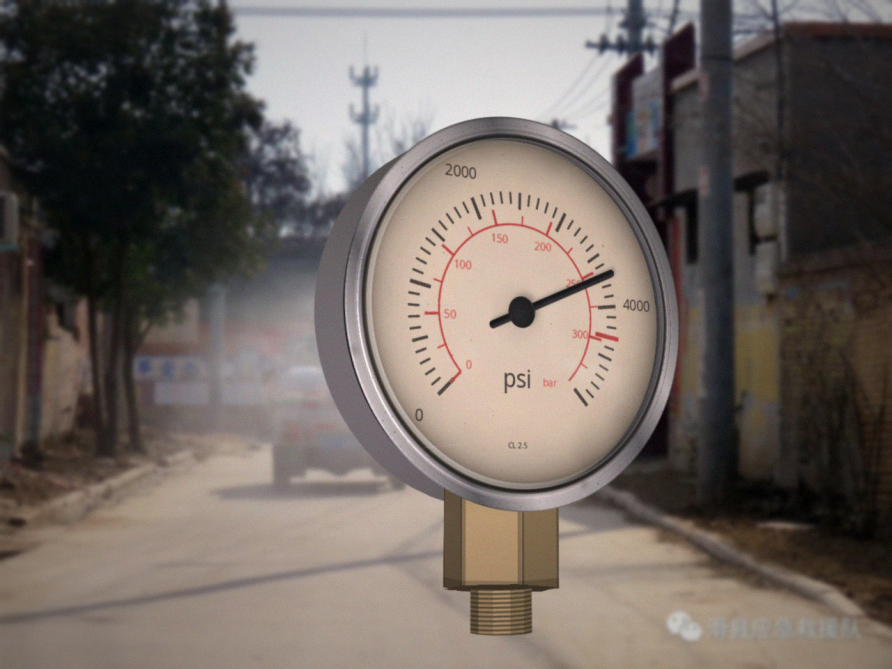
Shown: 3700 psi
